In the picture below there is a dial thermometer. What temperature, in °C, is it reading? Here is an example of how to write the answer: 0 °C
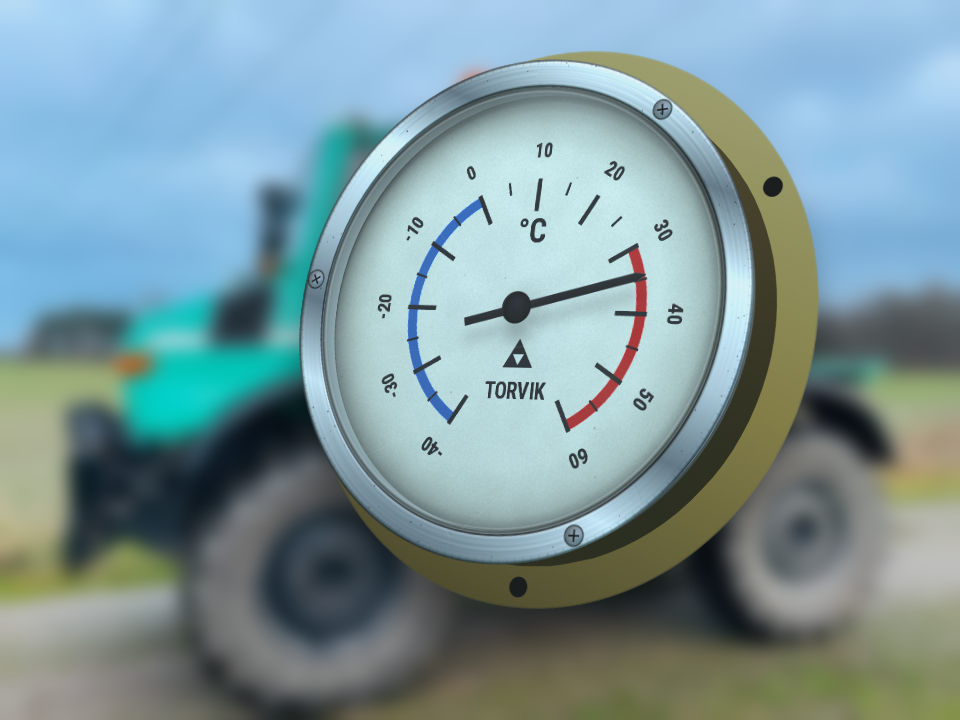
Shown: 35 °C
